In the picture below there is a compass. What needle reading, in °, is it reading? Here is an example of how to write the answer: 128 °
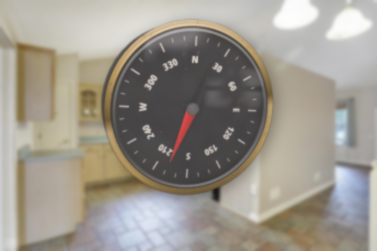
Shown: 200 °
